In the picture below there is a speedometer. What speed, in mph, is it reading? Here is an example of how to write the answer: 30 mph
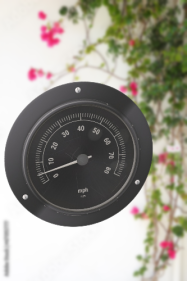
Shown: 5 mph
